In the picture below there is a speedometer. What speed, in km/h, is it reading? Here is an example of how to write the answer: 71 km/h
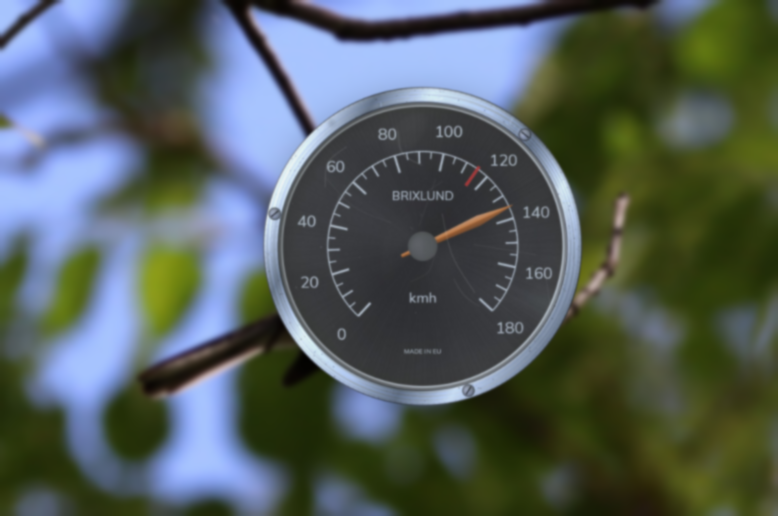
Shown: 135 km/h
